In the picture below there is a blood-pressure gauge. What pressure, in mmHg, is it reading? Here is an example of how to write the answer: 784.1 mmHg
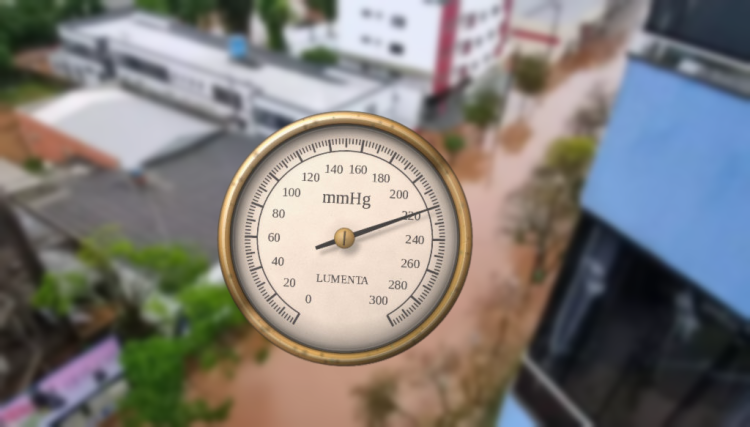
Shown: 220 mmHg
